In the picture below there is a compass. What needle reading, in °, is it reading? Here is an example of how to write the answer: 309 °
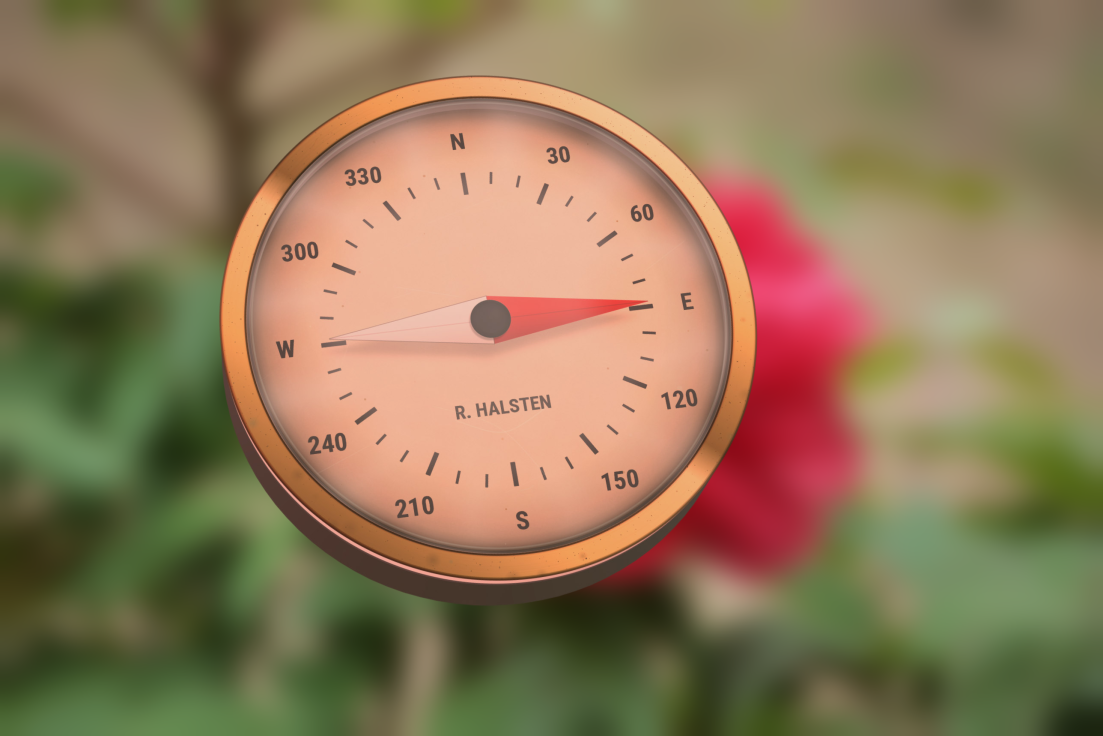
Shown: 90 °
